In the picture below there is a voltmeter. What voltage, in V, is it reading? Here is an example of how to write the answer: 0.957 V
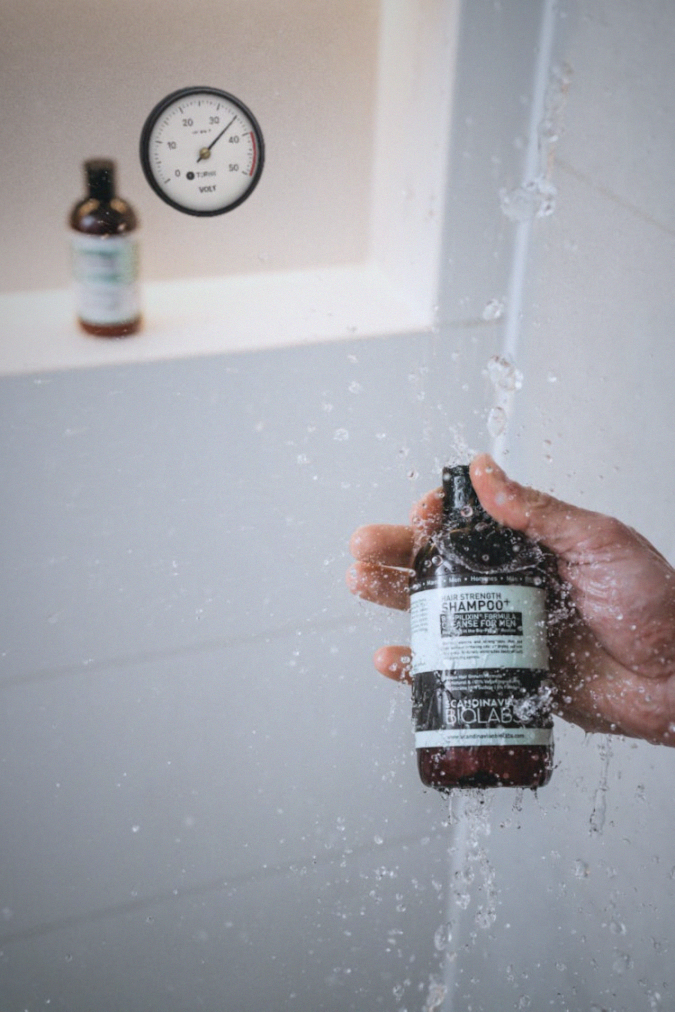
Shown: 35 V
